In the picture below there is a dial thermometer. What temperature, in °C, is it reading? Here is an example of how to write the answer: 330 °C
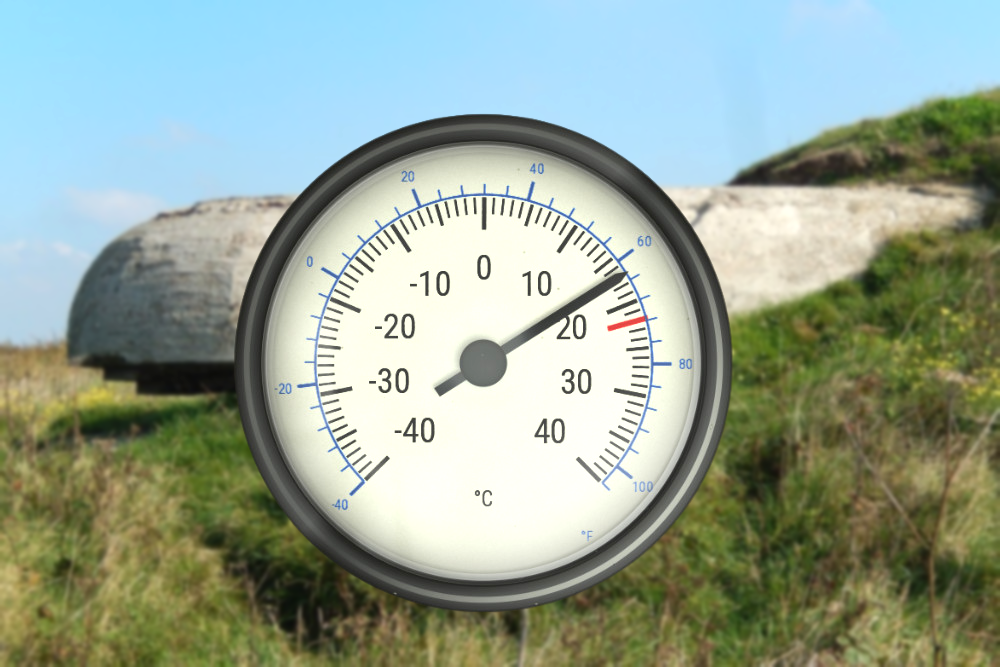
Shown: 17 °C
